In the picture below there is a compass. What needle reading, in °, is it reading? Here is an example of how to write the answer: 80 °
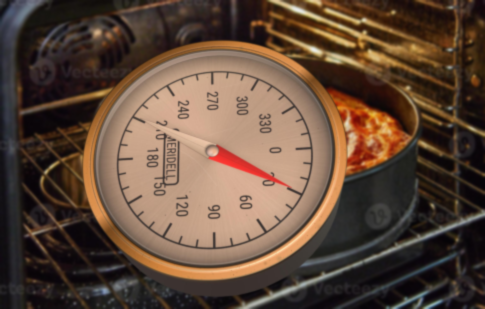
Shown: 30 °
